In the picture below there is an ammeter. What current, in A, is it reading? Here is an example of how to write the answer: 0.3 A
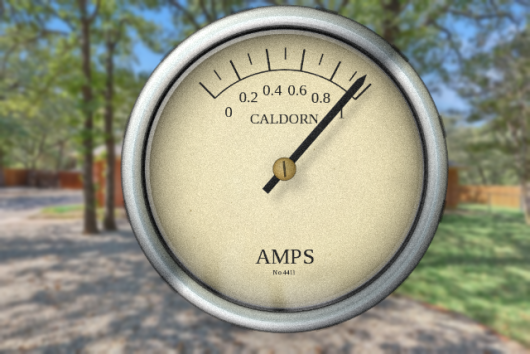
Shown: 0.95 A
